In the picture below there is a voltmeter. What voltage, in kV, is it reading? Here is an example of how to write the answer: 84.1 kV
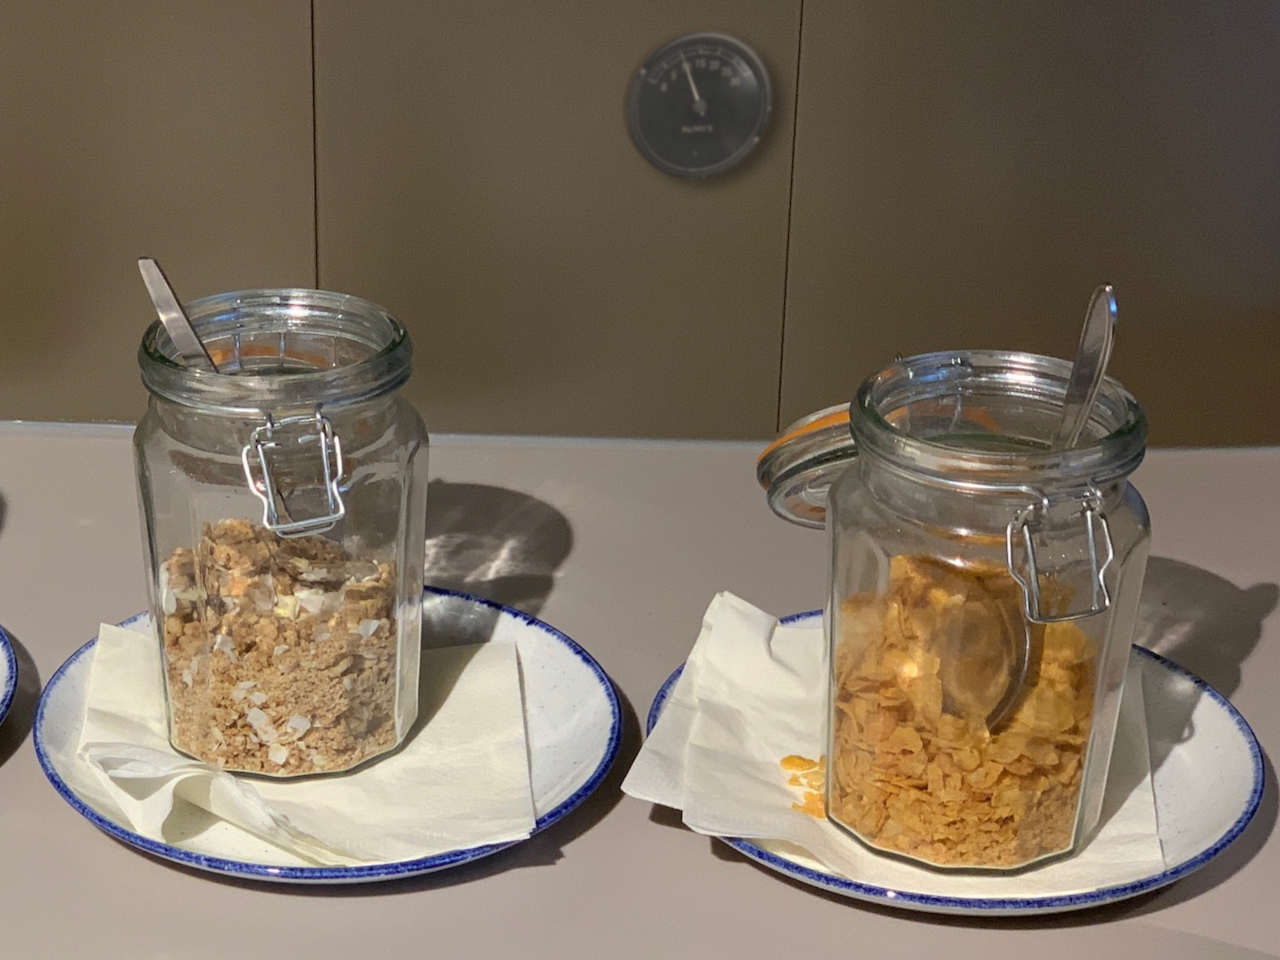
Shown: 10 kV
